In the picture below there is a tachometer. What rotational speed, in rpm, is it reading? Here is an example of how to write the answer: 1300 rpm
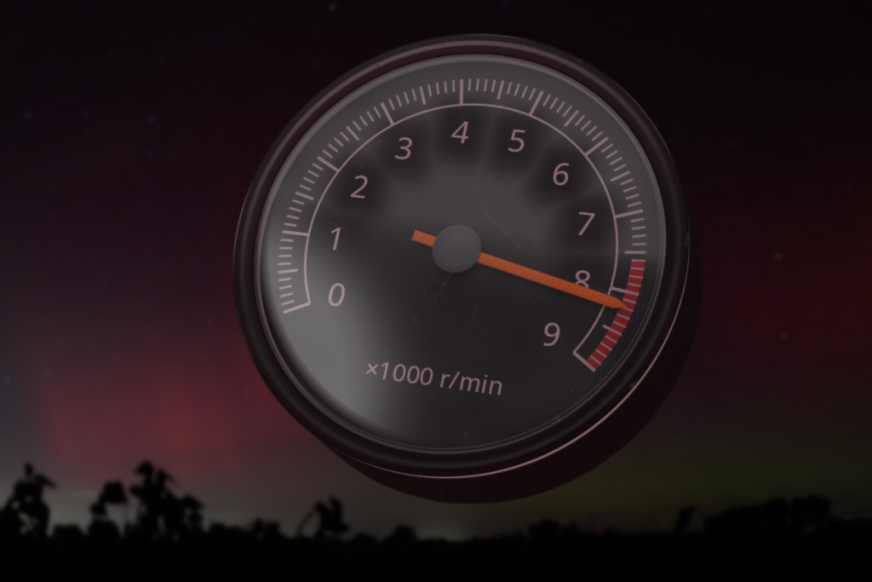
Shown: 8200 rpm
